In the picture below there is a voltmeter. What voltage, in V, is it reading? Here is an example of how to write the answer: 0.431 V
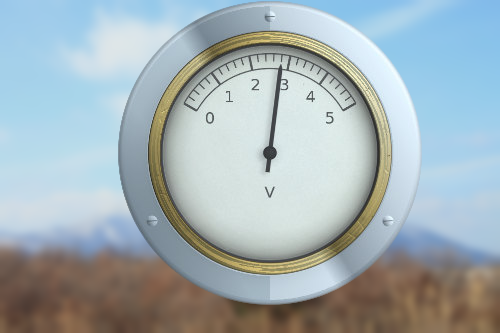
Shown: 2.8 V
